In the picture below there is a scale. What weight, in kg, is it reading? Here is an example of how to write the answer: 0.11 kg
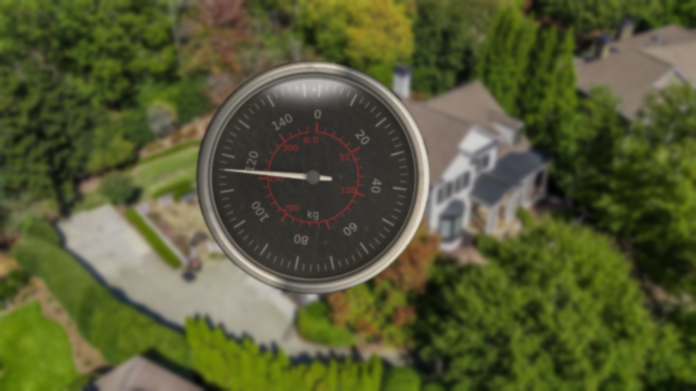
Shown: 116 kg
